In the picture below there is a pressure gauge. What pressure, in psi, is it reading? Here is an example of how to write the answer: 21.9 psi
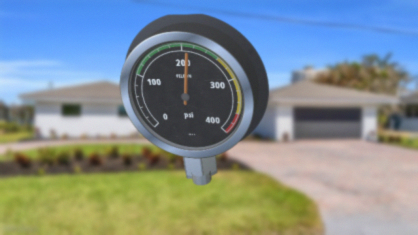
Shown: 210 psi
